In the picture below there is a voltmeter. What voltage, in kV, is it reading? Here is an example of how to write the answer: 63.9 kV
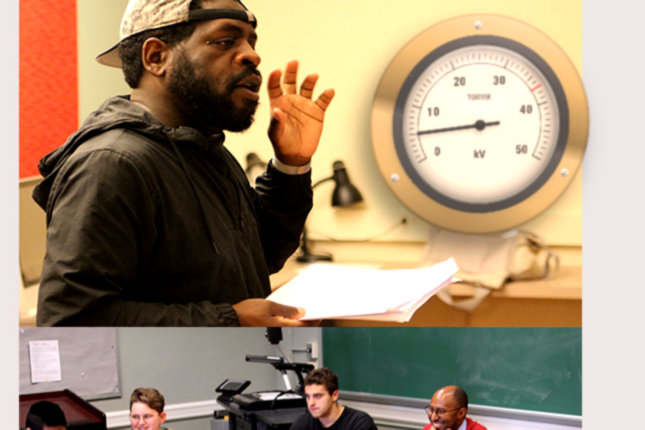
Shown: 5 kV
